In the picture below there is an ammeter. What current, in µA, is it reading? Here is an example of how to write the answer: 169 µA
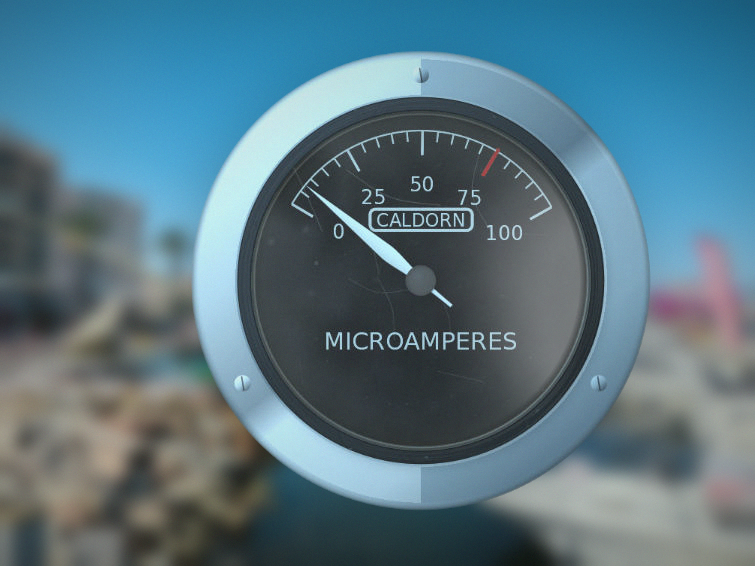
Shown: 7.5 µA
